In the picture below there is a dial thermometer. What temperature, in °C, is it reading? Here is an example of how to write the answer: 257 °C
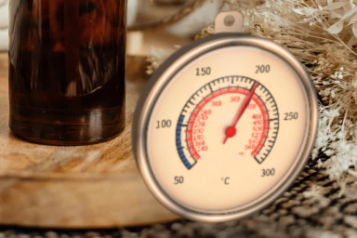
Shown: 200 °C
